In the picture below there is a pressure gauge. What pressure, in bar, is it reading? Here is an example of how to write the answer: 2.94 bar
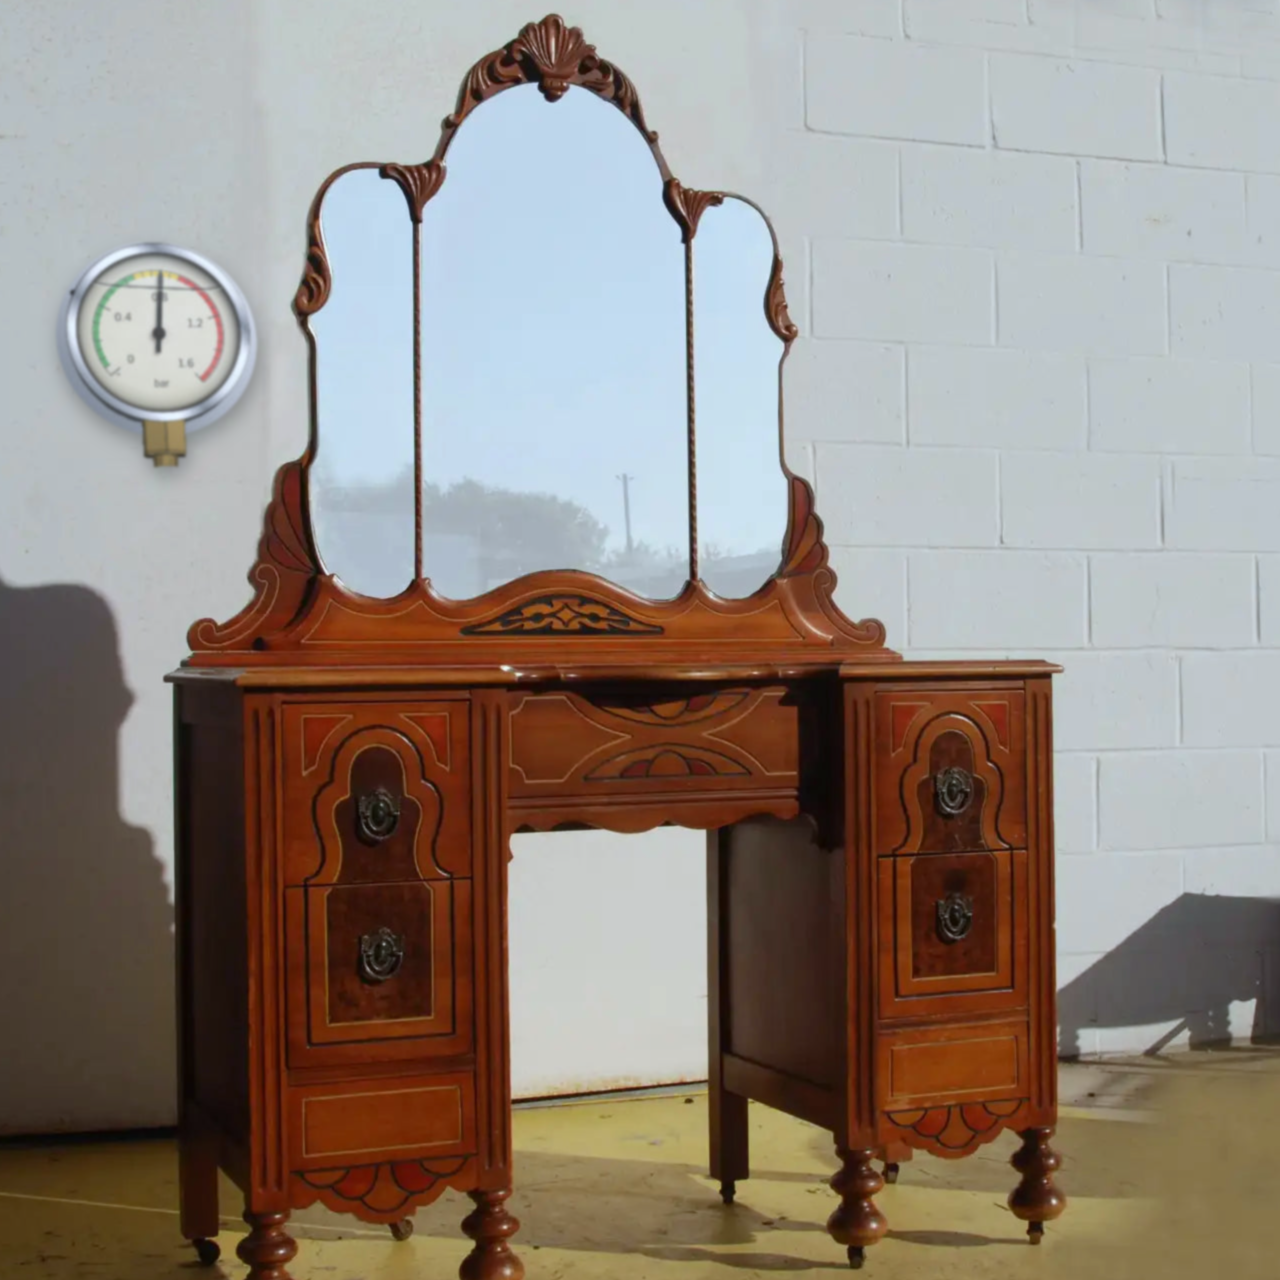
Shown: 0.8 bar
